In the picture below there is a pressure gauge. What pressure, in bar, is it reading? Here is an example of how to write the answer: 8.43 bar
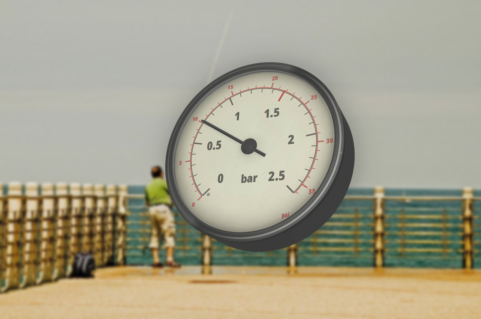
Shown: 0.7 bar
